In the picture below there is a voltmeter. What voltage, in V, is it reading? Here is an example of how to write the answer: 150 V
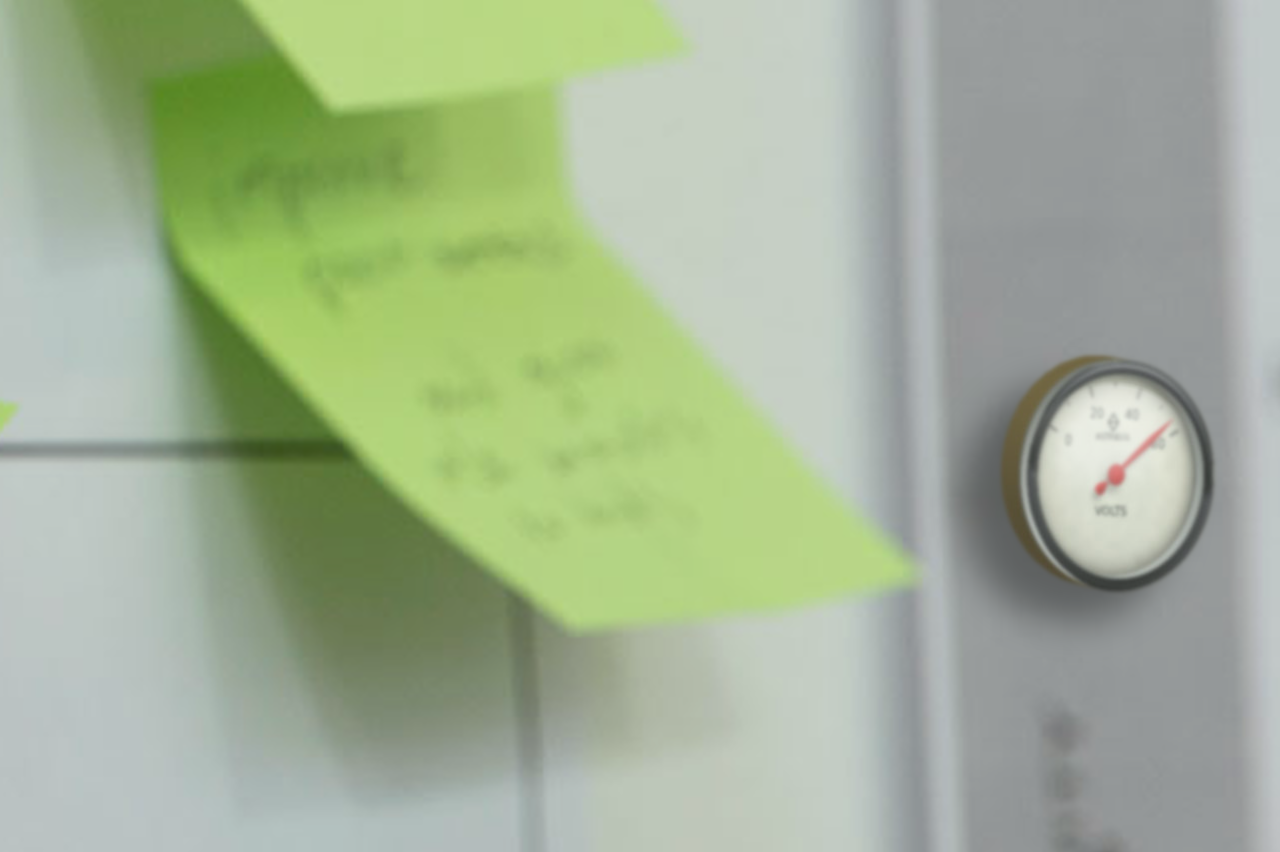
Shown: 55 V
